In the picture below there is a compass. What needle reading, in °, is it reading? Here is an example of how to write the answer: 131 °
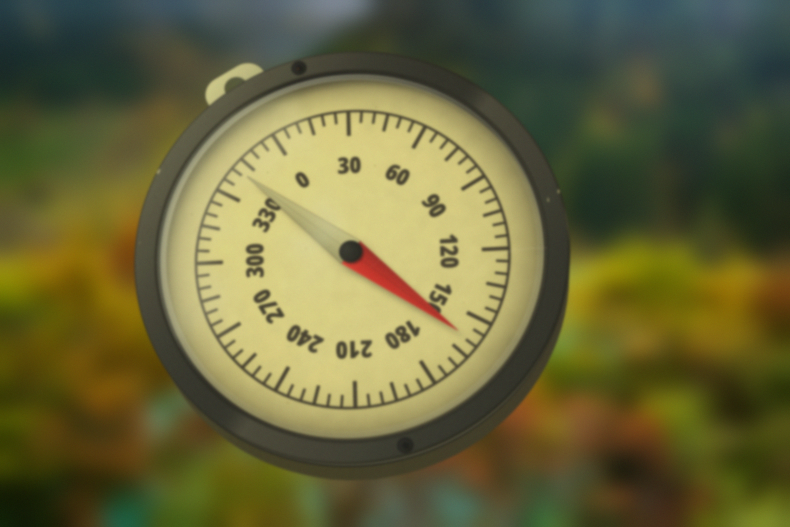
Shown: 160 °
